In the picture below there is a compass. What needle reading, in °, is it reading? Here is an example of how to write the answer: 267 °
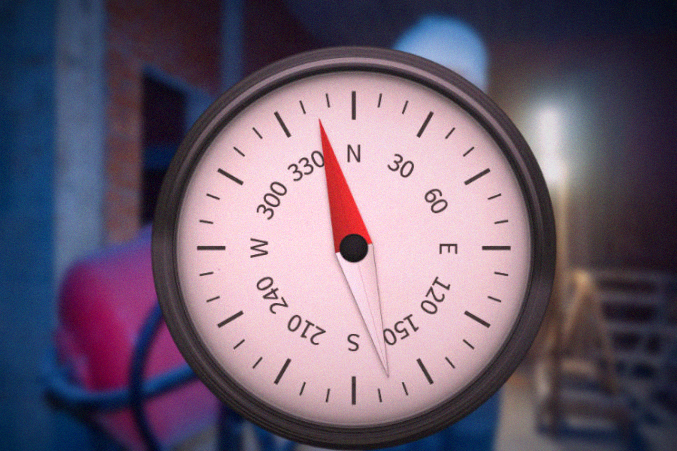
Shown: 345 °
